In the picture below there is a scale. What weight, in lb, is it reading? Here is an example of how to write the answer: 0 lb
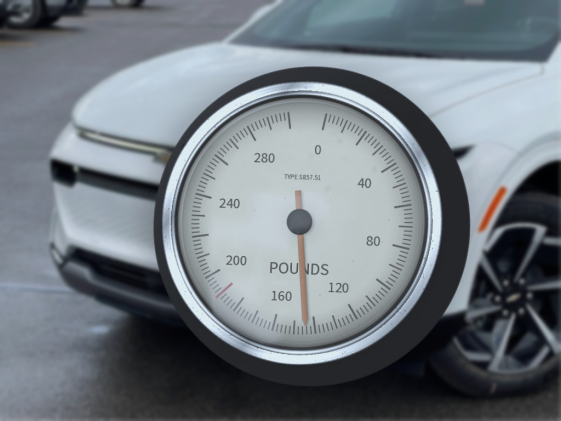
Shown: 144 lb
